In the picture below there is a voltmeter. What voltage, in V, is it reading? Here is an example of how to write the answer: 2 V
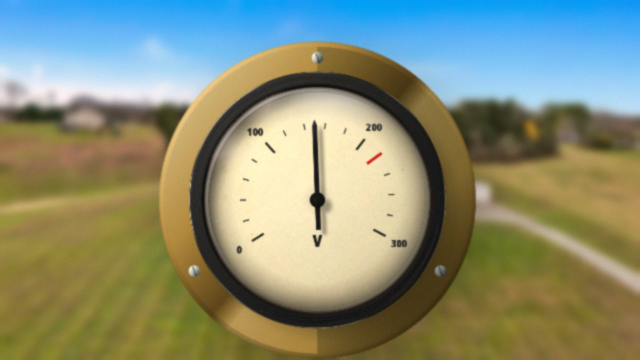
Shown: 150 V
